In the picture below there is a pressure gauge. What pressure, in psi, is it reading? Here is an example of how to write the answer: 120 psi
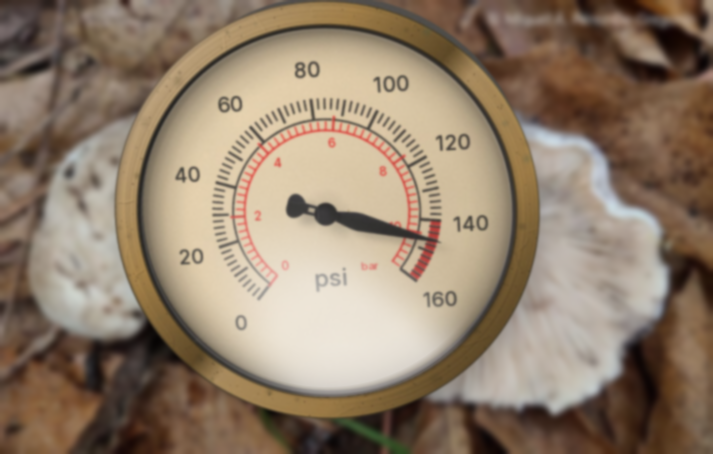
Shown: 146 psi
